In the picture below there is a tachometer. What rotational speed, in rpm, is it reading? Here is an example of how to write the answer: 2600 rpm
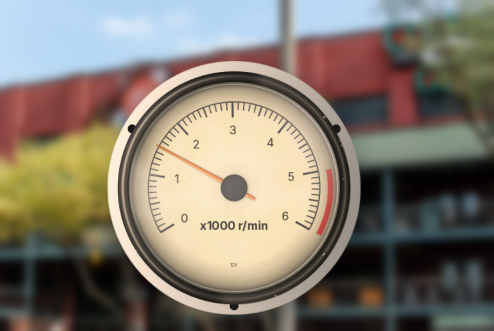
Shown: 1500 rpm
